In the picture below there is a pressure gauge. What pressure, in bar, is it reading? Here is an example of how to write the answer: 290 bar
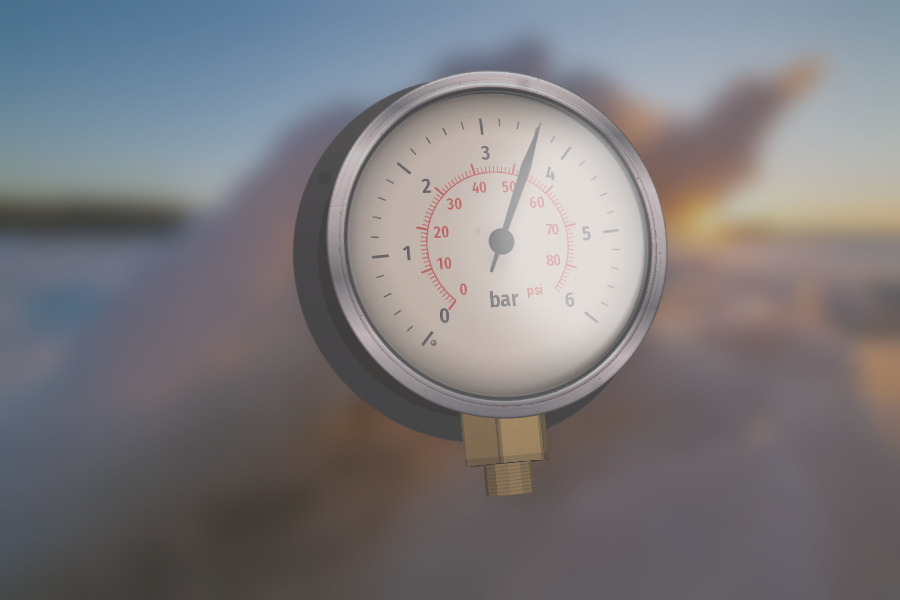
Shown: 3.6 bar
